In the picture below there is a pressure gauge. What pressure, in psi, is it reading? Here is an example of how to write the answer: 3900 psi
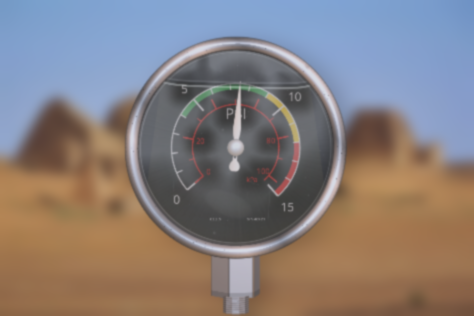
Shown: 7.5 psi
